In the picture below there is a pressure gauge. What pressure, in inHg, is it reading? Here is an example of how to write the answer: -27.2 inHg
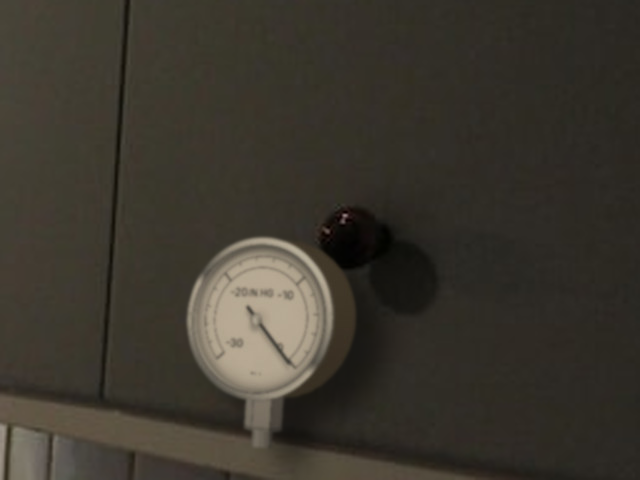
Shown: 0 inHg
